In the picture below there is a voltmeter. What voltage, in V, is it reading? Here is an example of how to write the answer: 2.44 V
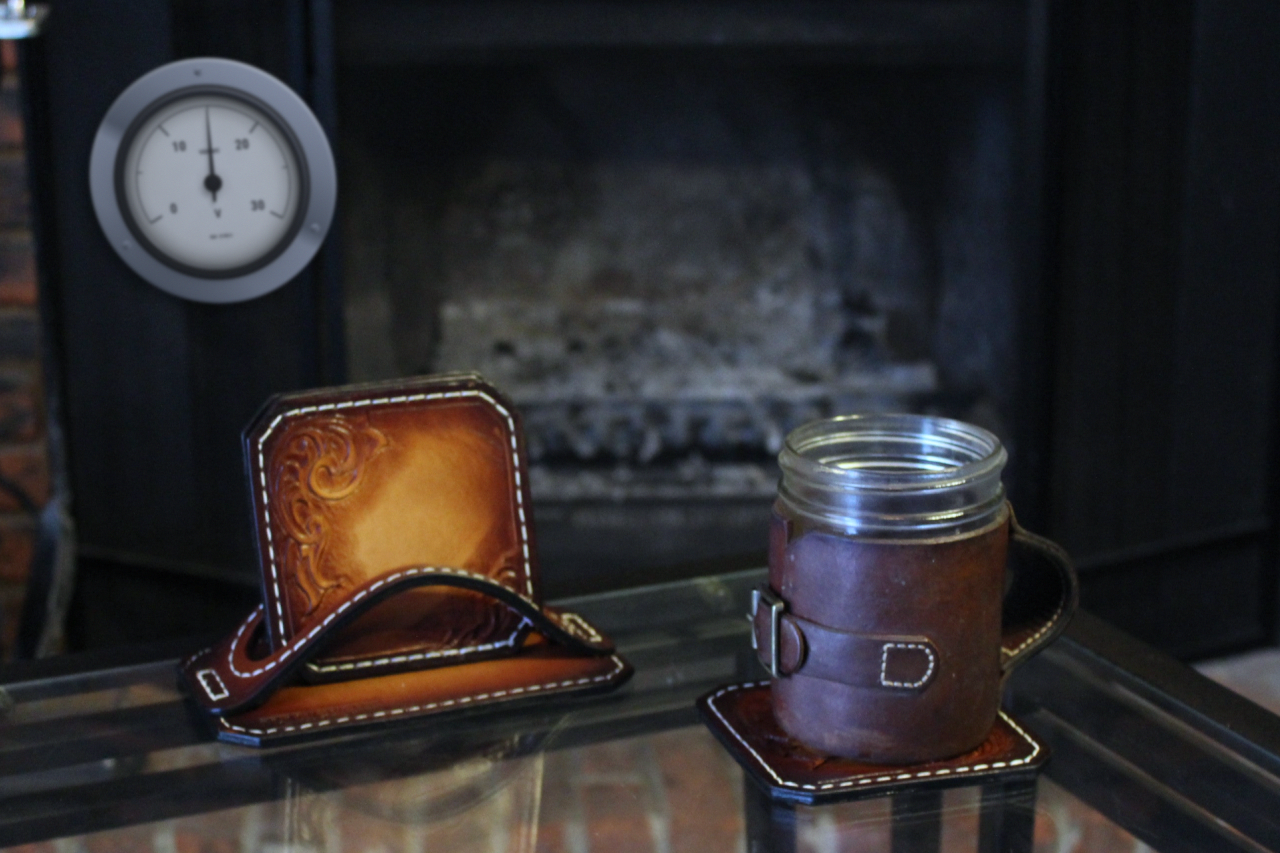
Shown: 15 V
